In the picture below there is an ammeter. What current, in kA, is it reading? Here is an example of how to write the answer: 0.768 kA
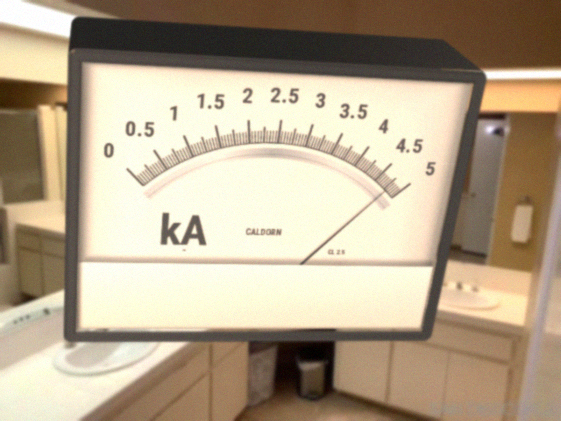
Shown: 4.75 kA
